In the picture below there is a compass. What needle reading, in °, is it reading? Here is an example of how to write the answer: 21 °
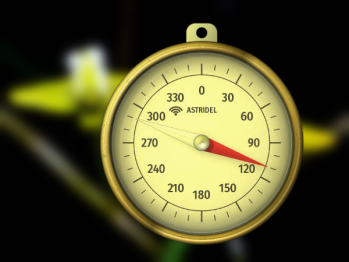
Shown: 110 °
